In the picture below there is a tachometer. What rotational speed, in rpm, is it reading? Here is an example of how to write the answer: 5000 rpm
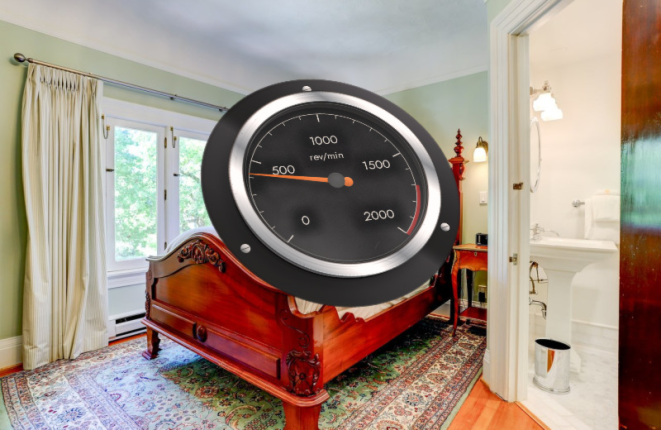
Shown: 400 rpm
